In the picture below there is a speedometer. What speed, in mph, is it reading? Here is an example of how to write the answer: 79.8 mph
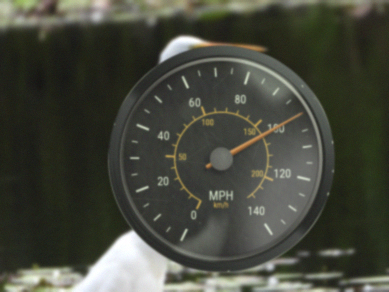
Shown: 100 mph
